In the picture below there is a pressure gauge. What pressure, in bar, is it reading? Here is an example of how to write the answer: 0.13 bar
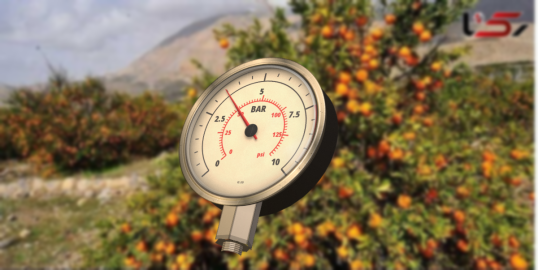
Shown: 3.5 bar
